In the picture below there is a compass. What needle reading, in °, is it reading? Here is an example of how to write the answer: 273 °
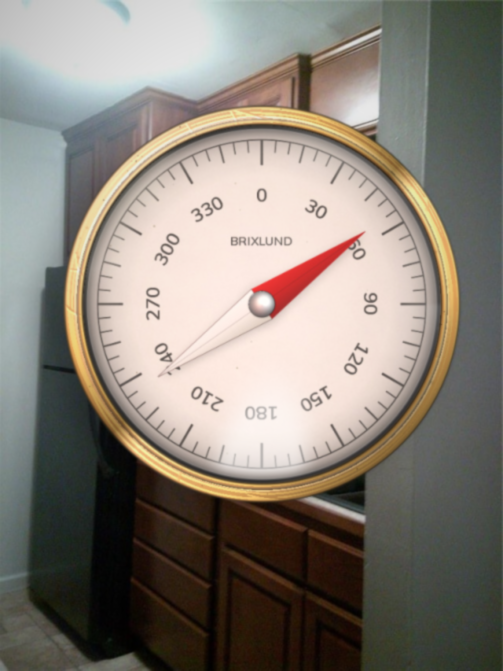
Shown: 55 °
